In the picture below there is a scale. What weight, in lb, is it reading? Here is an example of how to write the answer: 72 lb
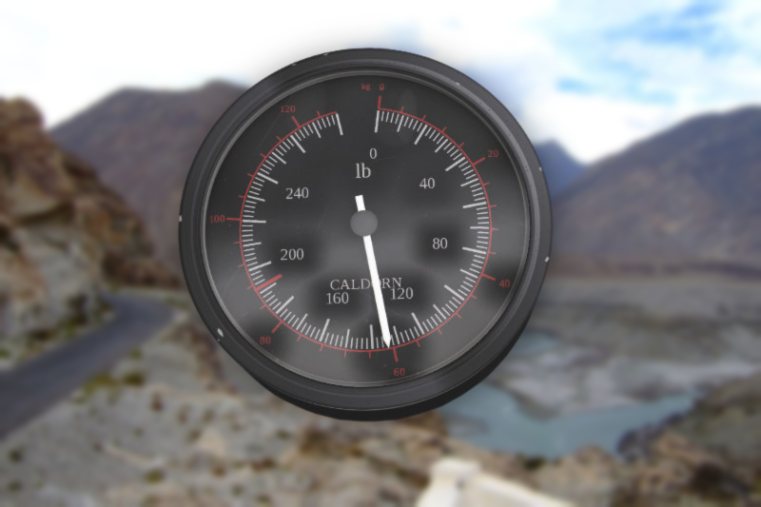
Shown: 134 lb
